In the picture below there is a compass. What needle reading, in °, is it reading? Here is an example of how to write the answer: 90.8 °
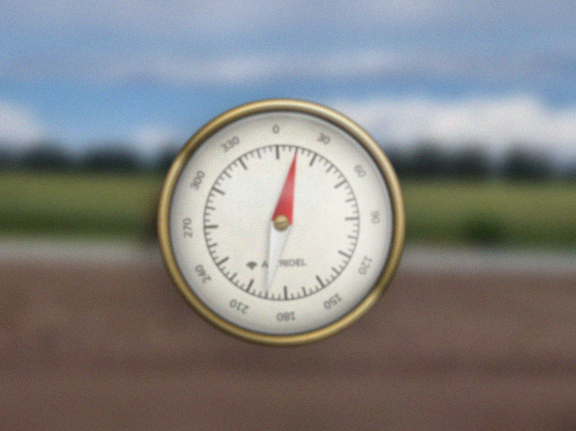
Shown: 15 °
